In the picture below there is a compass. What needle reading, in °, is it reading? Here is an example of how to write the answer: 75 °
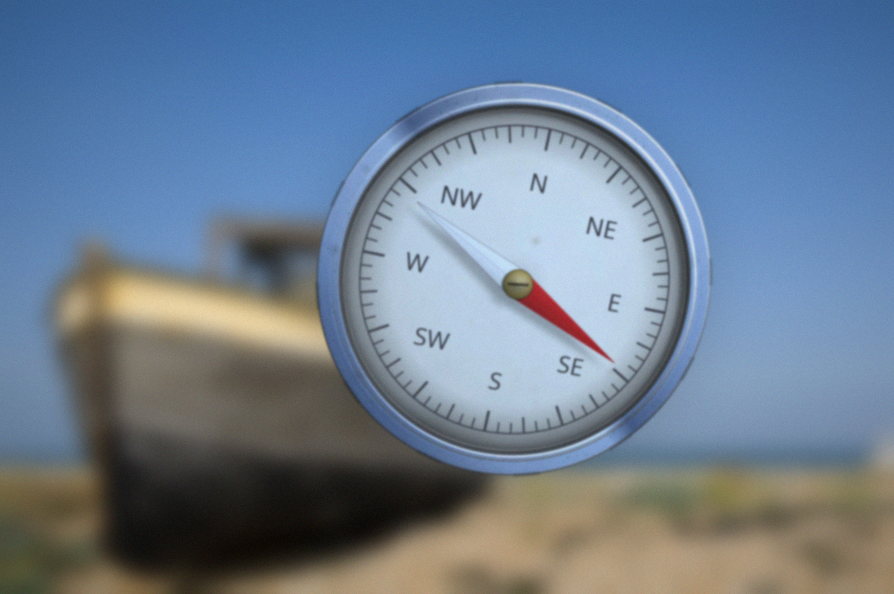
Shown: 117.5 °
